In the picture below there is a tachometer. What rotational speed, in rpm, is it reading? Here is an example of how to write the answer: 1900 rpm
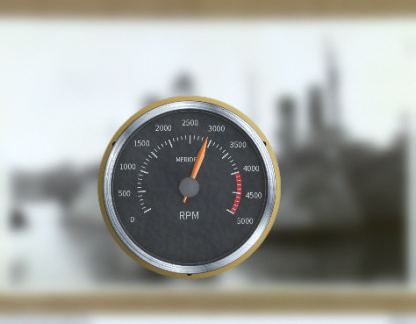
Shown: 2900 rpm
